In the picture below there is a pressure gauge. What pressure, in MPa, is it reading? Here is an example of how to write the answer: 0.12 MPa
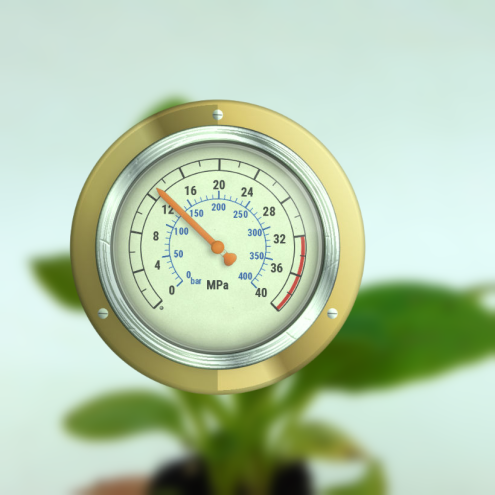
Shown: 13 MPa
